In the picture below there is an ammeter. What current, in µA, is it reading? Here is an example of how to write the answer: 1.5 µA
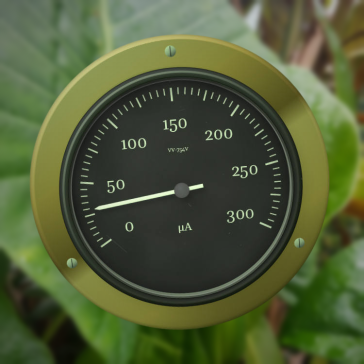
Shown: 30 µA
